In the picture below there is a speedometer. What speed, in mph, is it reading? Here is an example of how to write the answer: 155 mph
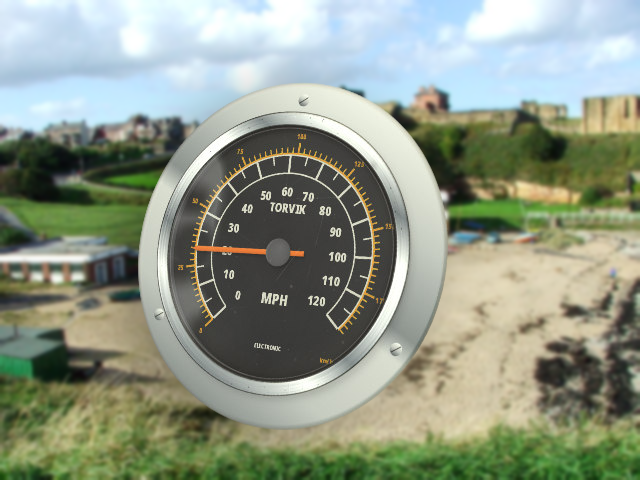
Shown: 20 mph
